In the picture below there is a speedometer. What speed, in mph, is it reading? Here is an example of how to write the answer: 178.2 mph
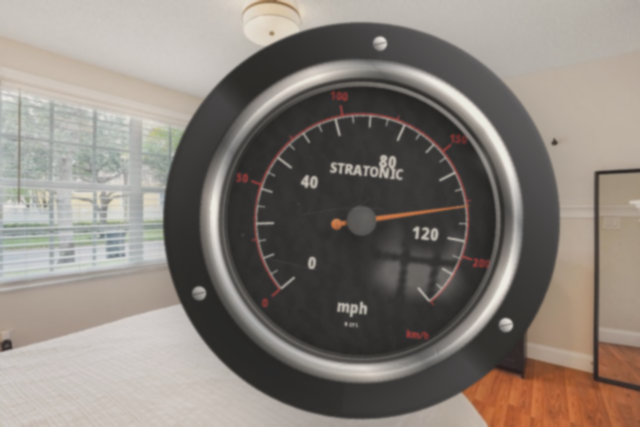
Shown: 110 mph
